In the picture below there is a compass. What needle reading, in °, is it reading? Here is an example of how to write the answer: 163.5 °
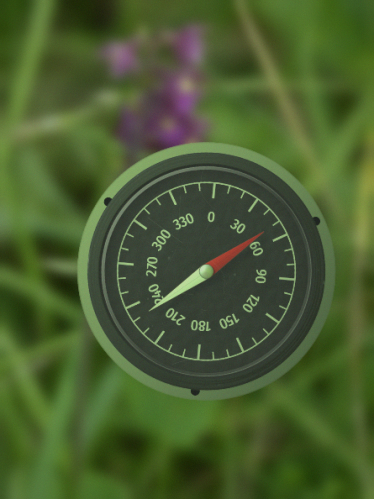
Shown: 50 °
